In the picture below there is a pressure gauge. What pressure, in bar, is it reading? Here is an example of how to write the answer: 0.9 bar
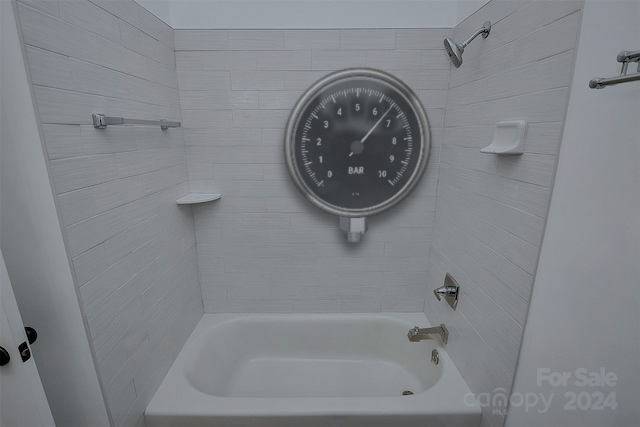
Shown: 6.5 bar
